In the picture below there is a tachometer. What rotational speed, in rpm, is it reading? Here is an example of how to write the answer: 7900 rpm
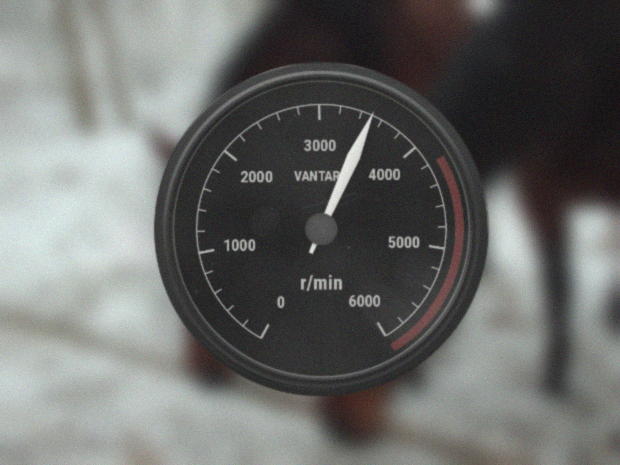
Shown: 3500 rpm
